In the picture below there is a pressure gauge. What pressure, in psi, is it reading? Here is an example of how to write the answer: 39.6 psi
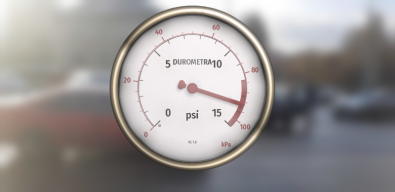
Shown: 13.5 psi
